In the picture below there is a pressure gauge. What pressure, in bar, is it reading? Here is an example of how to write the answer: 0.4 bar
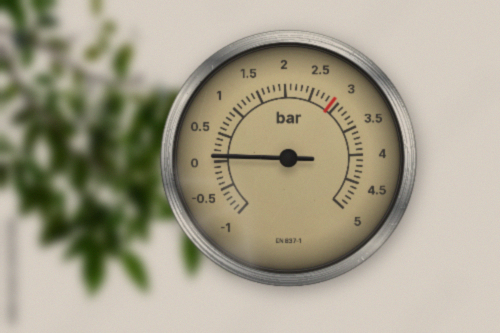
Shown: 0.1 bar
